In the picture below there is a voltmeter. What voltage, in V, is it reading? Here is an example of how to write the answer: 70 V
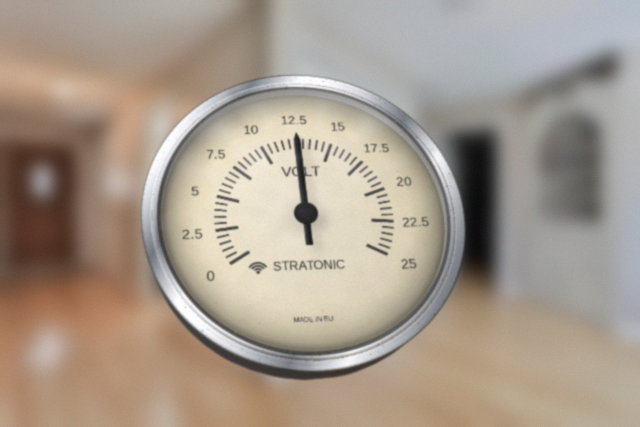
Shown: 12.5 V
